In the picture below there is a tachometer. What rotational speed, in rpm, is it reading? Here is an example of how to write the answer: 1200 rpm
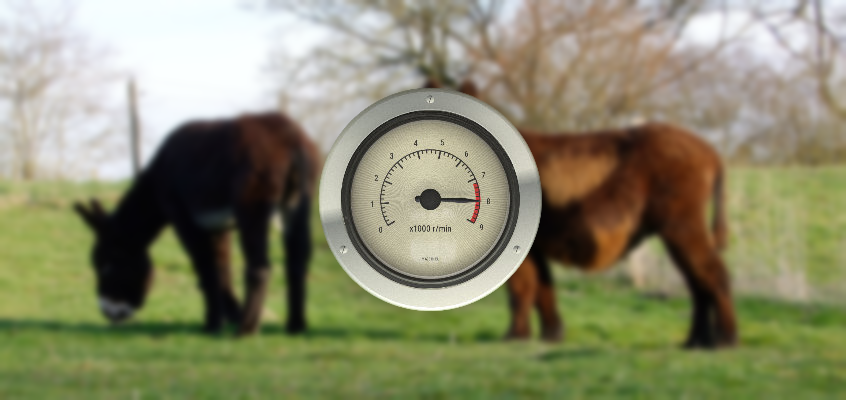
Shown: 8000 rpm
